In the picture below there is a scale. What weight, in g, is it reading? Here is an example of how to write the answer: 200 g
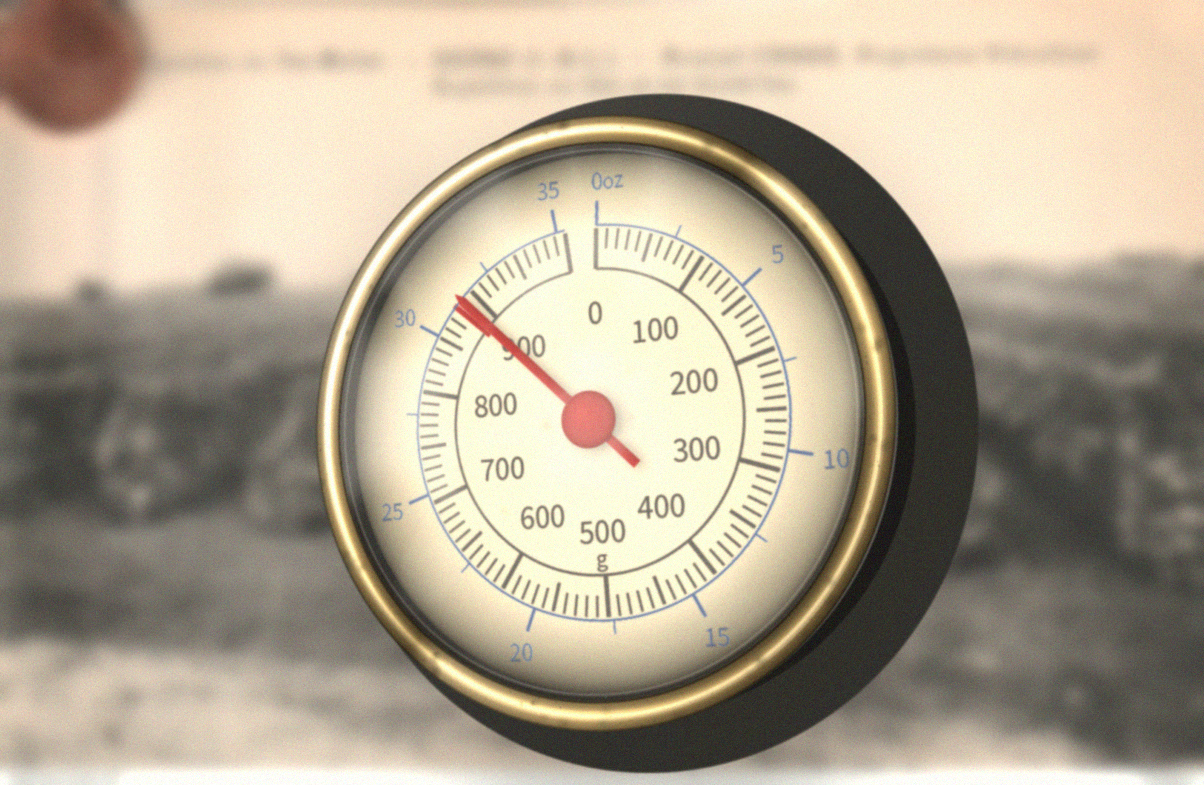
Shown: 890 g
